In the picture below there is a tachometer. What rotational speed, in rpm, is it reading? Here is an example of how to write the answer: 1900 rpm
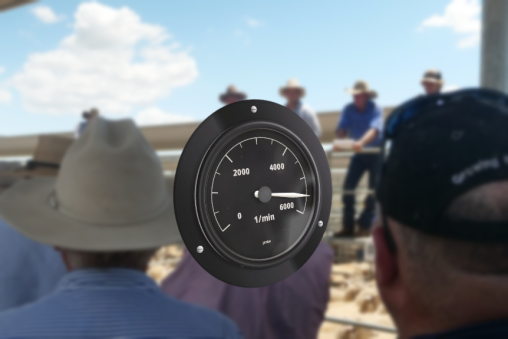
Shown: 5500 rpm
